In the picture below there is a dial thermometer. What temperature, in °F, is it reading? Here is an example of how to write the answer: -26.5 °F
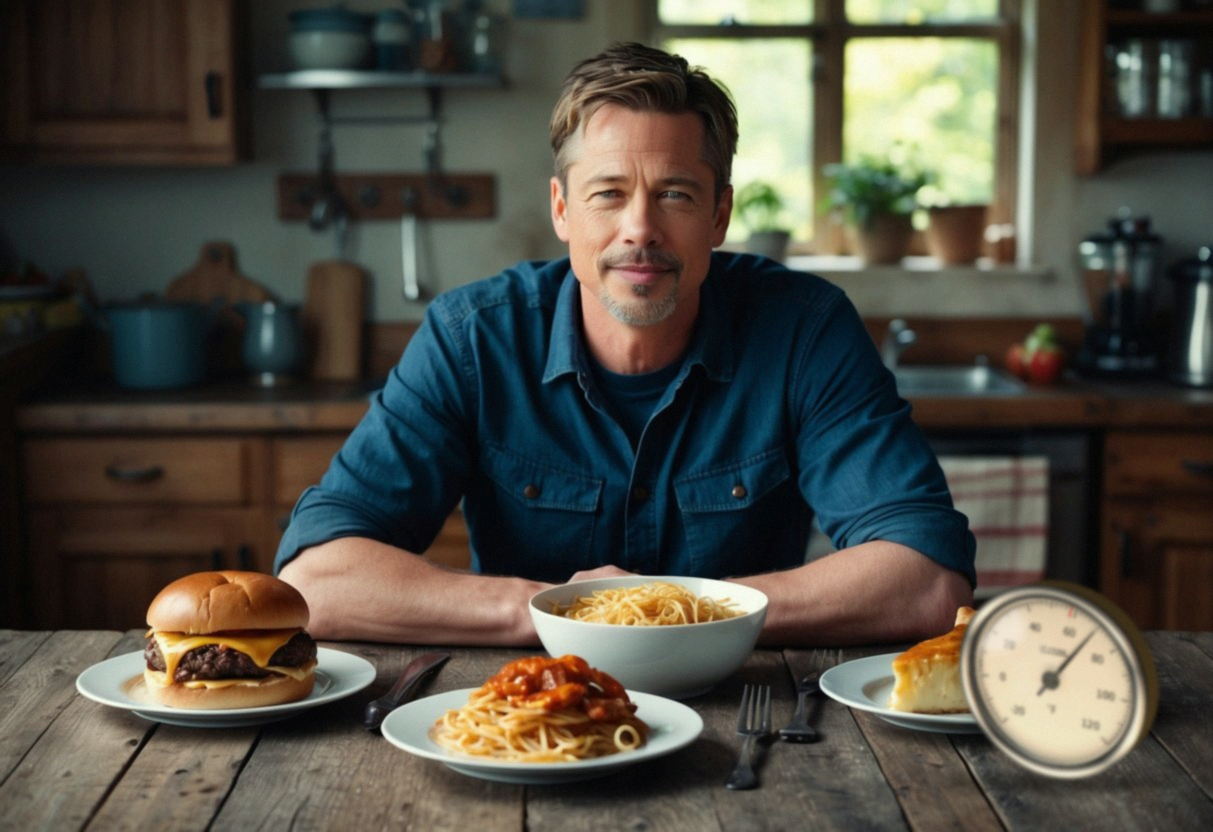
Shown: 70 °F
